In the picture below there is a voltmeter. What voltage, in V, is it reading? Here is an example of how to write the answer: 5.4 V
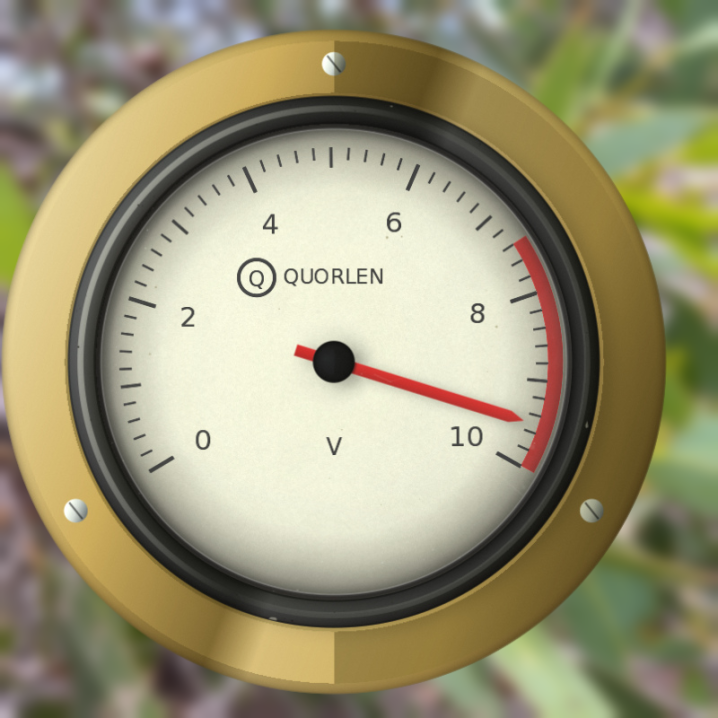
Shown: 9.5 V
